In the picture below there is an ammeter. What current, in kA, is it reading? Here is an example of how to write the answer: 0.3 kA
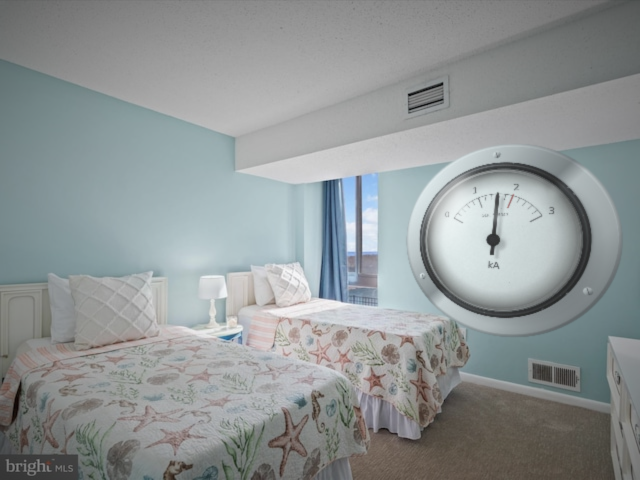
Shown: 1.6 kA
